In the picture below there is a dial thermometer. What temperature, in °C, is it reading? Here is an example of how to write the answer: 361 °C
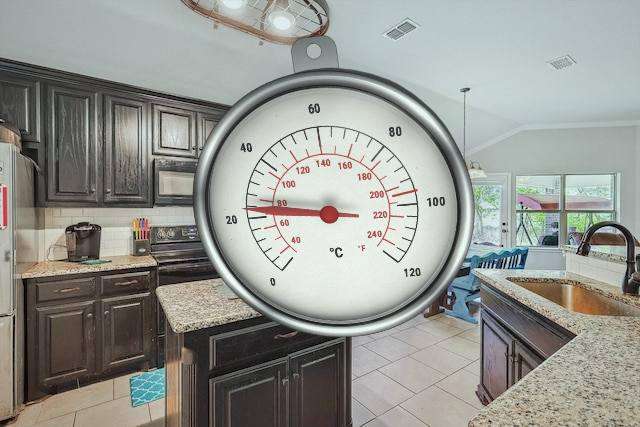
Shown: 24 °C
